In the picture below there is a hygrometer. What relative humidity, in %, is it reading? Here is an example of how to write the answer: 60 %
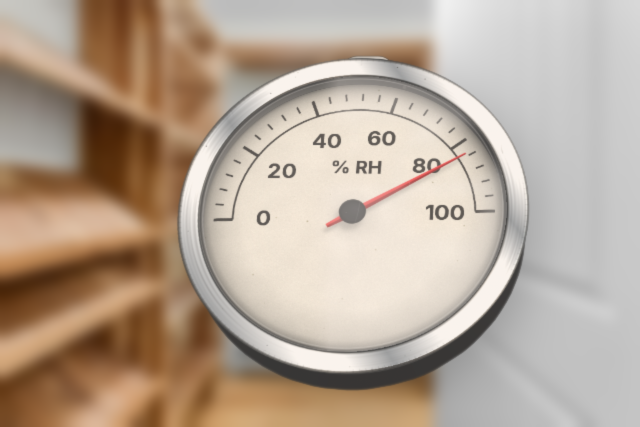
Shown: 84 %
